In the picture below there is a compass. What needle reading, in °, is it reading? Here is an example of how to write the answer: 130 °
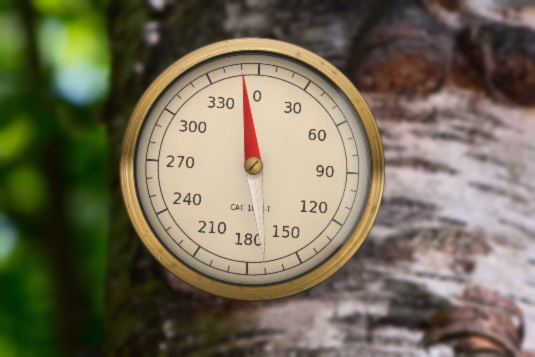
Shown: 350 °
